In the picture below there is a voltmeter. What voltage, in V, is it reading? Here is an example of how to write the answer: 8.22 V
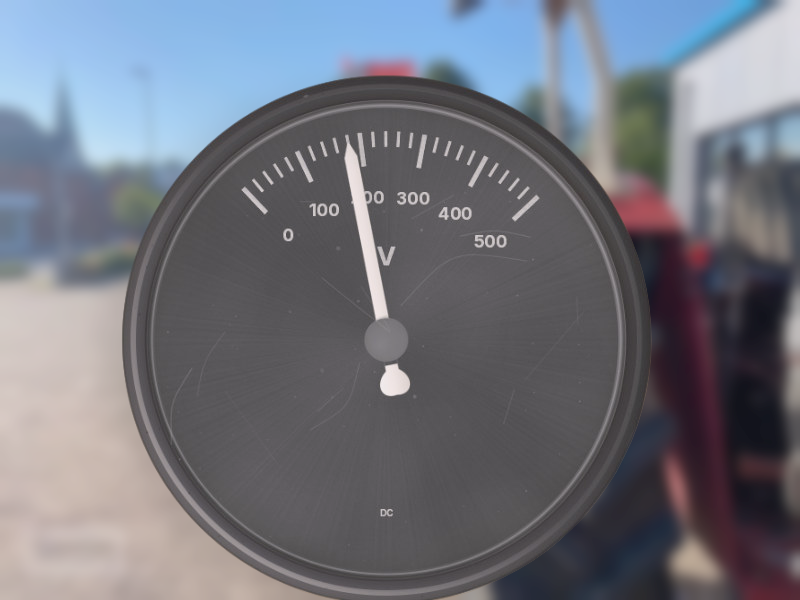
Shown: 180 V
